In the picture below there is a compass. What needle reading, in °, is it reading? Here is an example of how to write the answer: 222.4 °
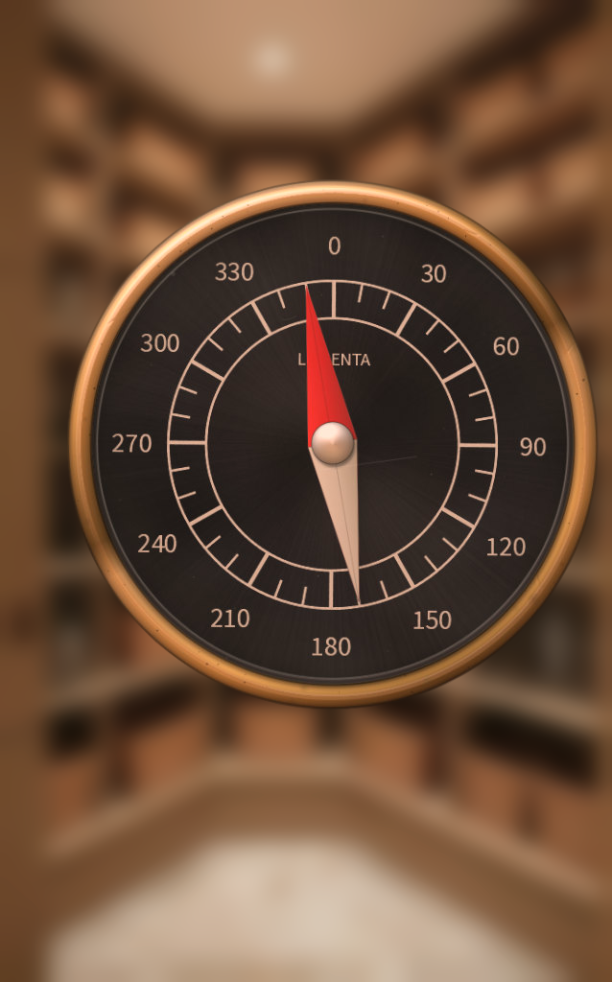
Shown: 350 °
